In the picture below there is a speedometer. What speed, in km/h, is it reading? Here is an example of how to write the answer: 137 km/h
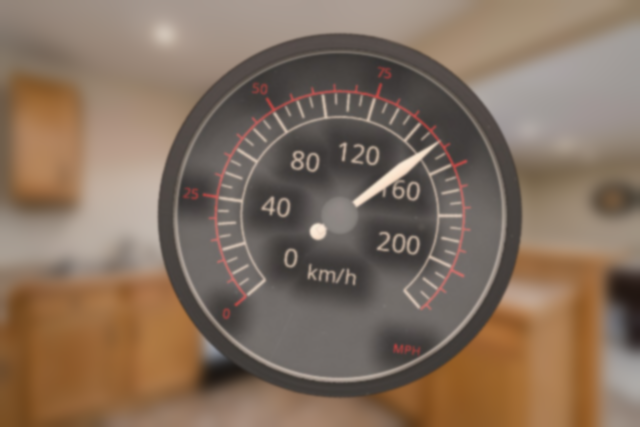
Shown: 150 km/h
